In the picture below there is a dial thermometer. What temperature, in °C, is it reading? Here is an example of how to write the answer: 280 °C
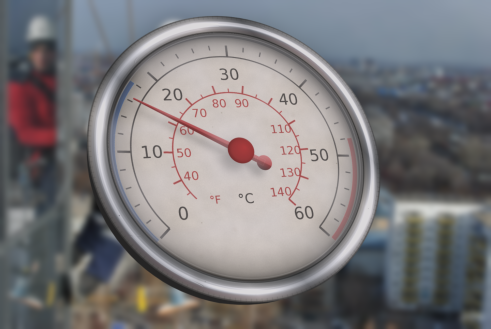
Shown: 16 °C
